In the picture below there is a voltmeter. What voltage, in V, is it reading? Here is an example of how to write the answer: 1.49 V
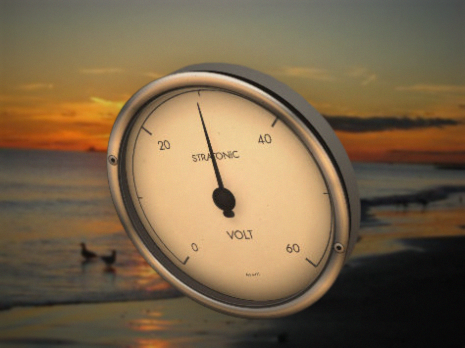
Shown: 30 V
